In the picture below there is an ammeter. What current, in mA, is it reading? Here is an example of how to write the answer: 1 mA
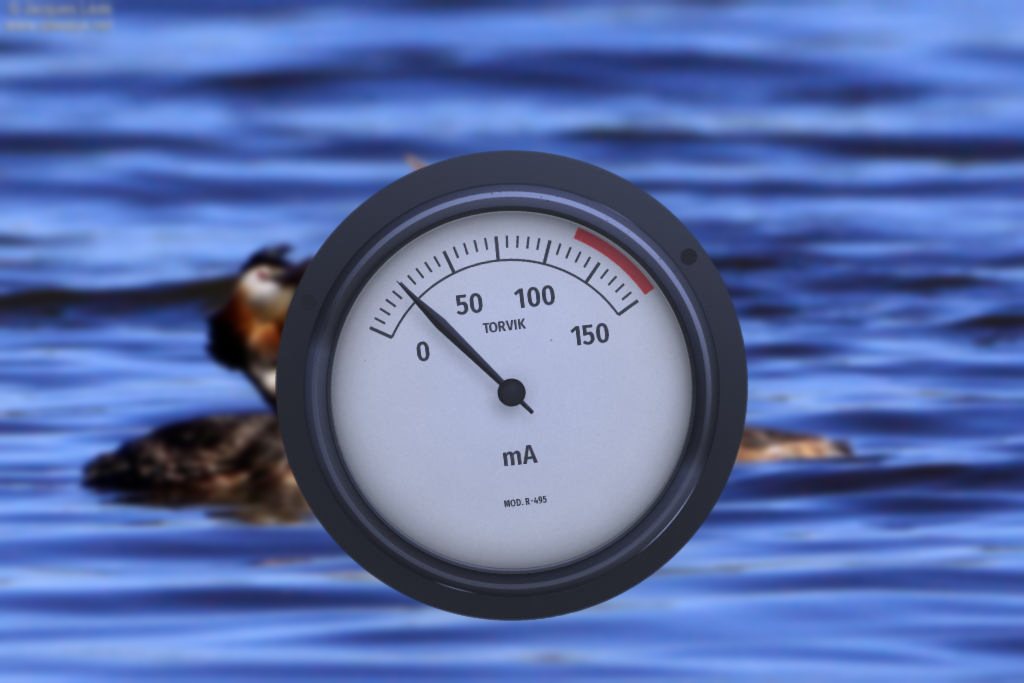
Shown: 25 mA
